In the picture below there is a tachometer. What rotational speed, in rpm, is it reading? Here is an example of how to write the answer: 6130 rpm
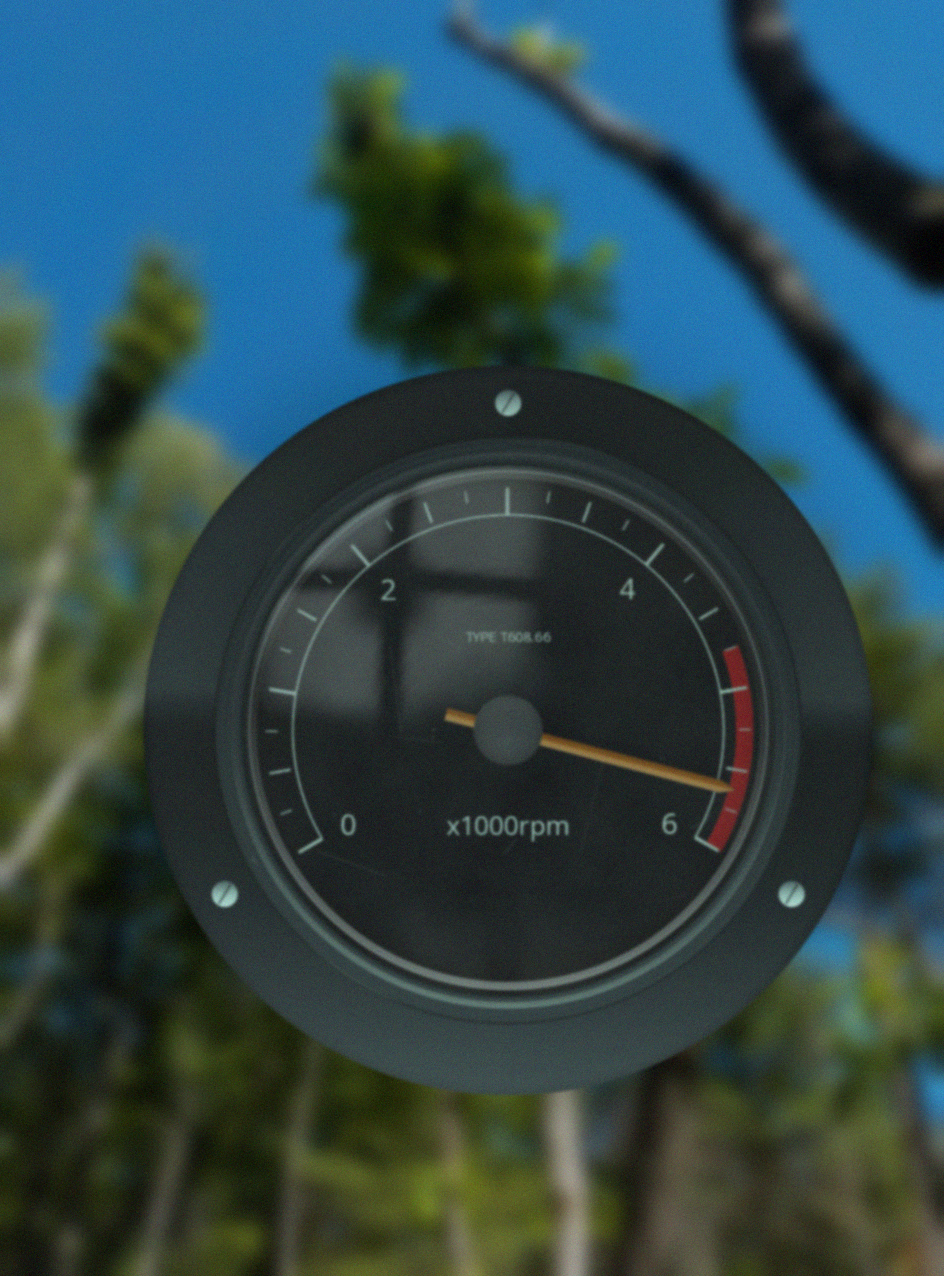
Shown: 5625 rpm
